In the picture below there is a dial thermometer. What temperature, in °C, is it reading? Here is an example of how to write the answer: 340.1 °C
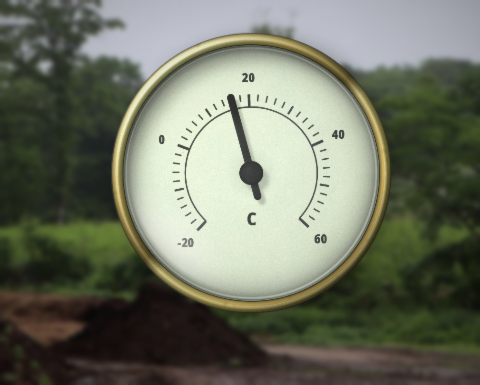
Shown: 16 °C
